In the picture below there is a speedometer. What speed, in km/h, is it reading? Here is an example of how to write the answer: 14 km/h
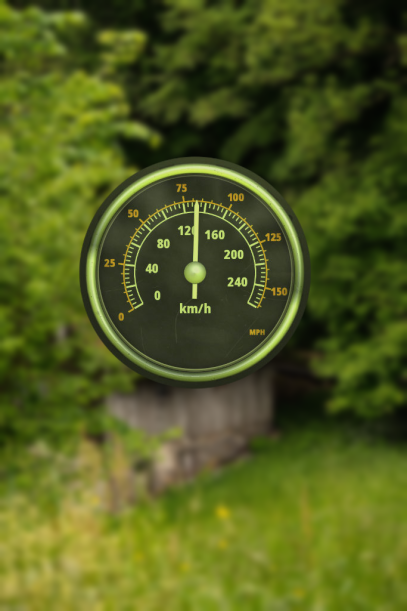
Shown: 132 km/h
